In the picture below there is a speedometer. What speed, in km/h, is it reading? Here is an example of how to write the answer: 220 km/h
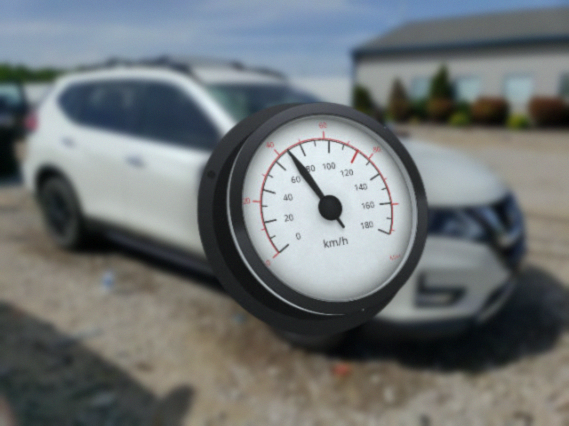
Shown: 70 km/h
